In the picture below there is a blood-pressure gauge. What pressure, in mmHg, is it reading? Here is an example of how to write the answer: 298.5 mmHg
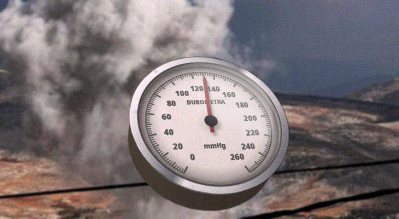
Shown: 130 mmHg
